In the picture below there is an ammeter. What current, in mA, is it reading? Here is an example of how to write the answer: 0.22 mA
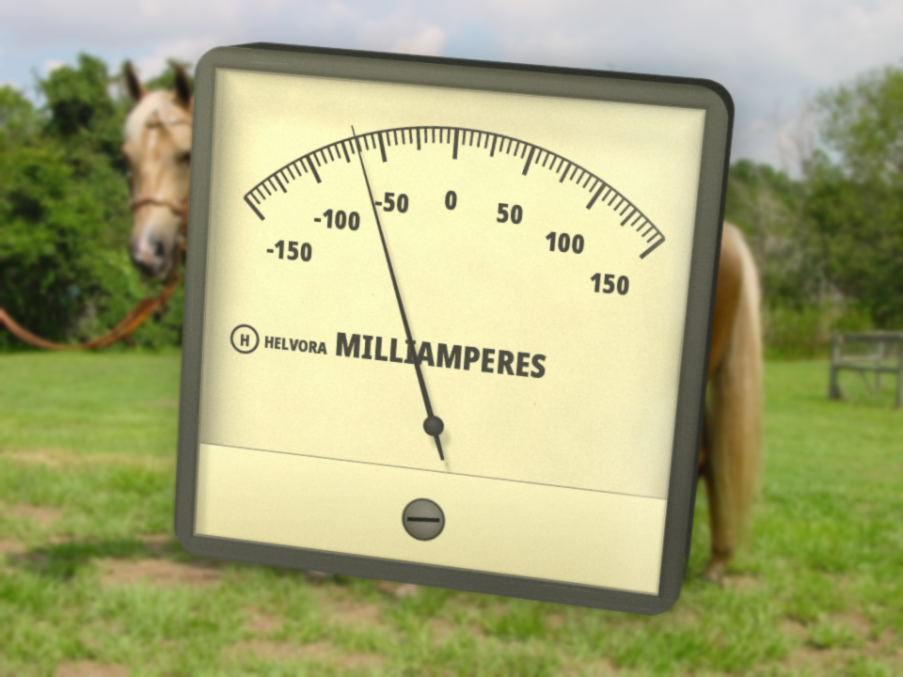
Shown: -65 mA
